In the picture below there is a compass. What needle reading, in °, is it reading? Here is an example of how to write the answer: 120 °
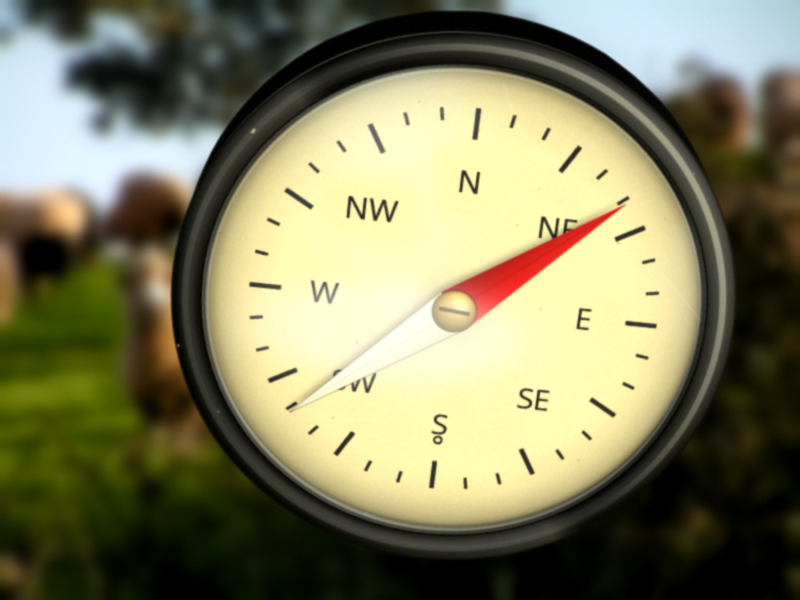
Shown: 50 °
